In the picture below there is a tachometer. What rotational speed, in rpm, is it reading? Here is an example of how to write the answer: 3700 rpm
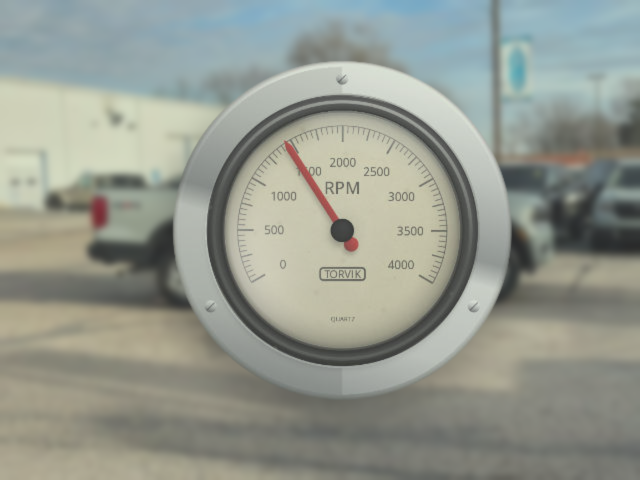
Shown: 1450 rpm
